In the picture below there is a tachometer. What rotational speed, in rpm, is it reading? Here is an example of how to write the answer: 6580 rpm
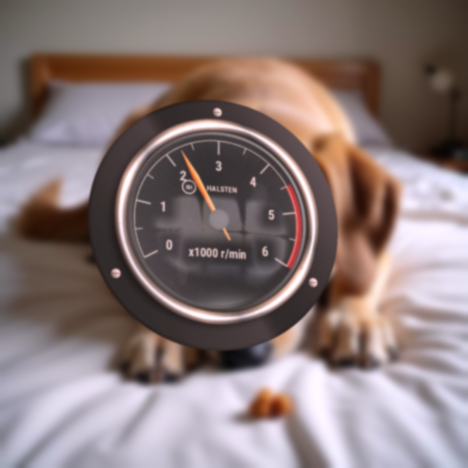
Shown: 2250 rpm
